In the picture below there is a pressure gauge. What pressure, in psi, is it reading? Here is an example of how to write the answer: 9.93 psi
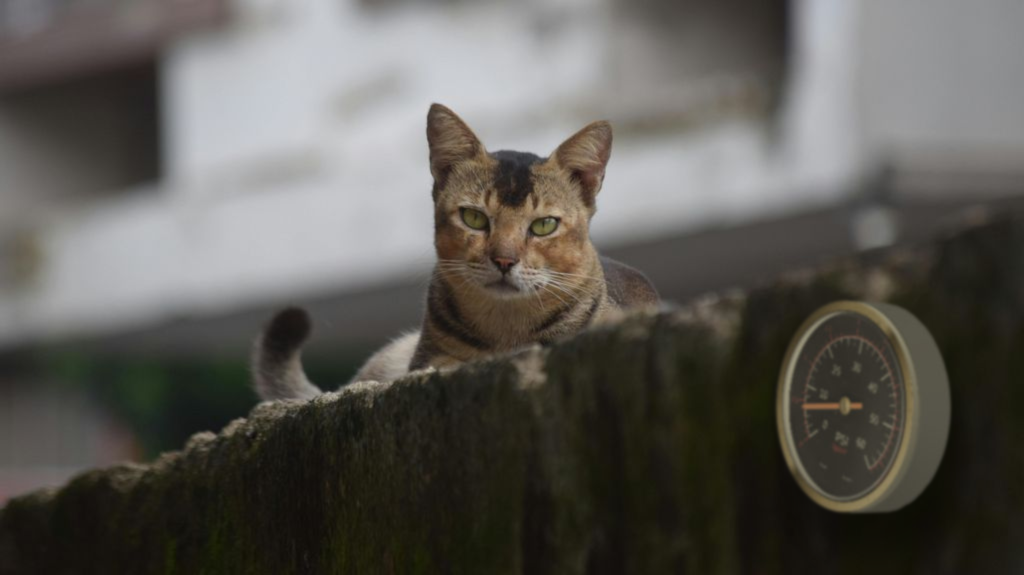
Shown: 6 psi
